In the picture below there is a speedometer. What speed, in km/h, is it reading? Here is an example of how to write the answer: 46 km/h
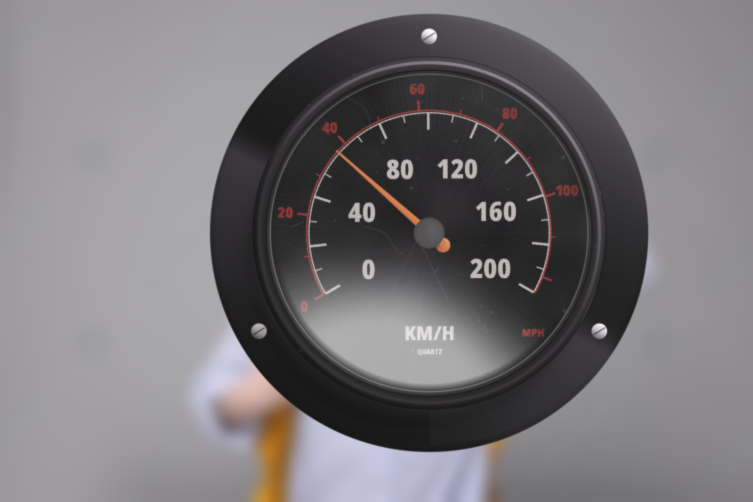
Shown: 60 km/h
